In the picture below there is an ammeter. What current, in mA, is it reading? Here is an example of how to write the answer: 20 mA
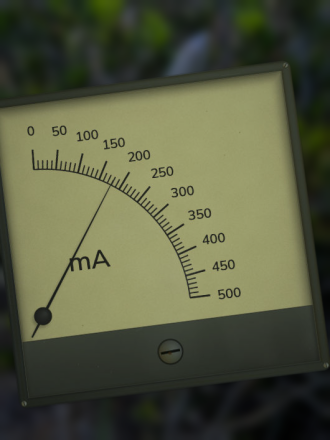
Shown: 180 mA
